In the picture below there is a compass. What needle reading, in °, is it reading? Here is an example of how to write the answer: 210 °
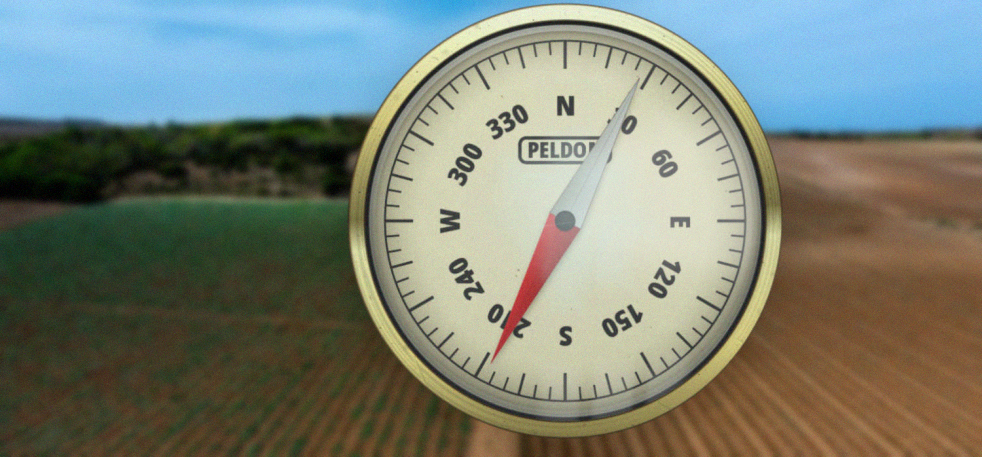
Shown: 207.5 °
